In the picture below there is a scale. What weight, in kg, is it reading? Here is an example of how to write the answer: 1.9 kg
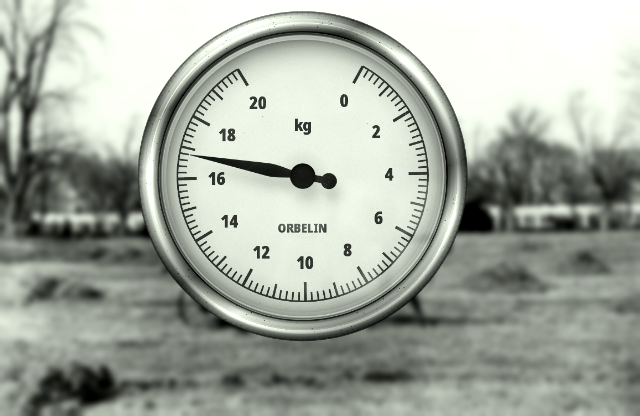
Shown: 16.8 kg
